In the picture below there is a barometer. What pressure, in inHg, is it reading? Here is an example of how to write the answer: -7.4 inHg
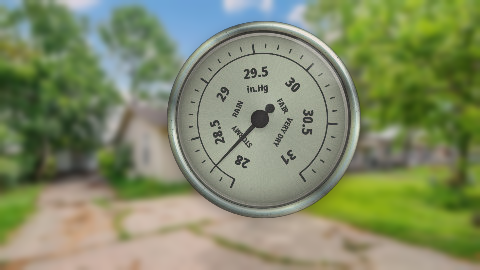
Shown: 28.2 inHg
